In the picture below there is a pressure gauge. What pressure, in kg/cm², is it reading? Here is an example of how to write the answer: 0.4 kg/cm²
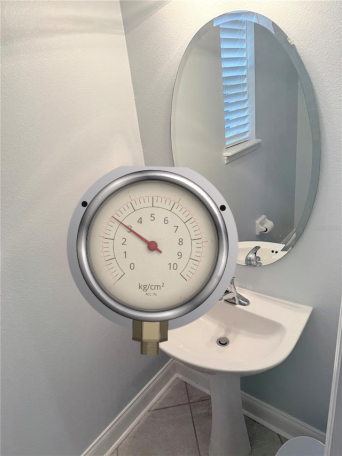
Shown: 3 kg/cm²
